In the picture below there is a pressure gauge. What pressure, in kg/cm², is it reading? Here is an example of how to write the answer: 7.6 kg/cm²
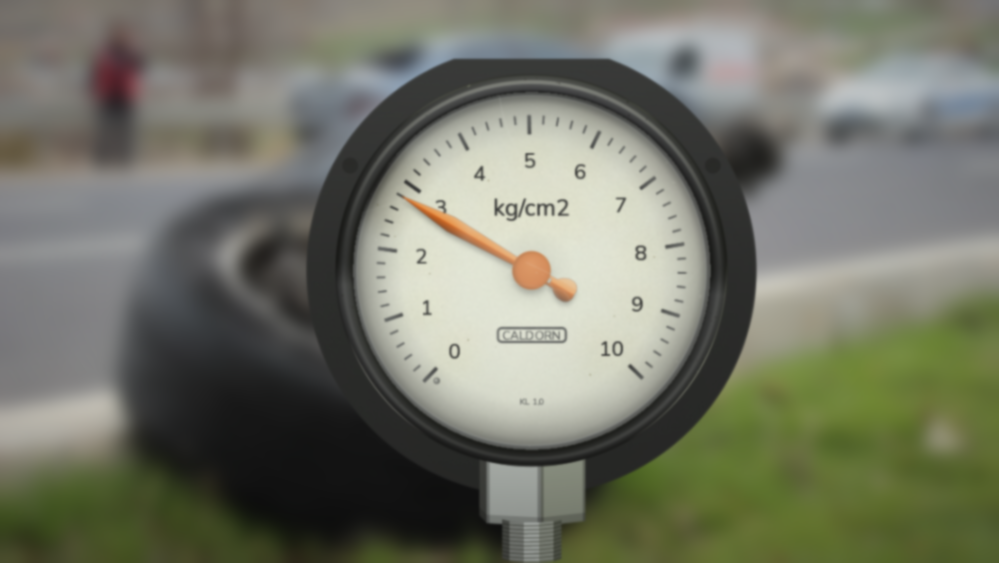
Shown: 2.8 kg/cm²
